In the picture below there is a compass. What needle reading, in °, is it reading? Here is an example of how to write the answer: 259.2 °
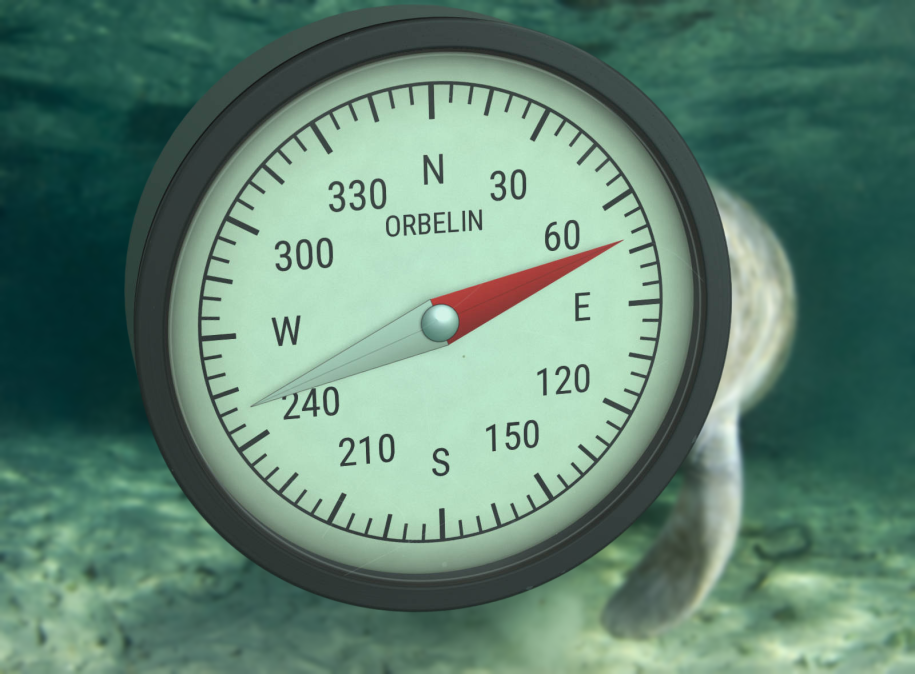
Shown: 70 °
